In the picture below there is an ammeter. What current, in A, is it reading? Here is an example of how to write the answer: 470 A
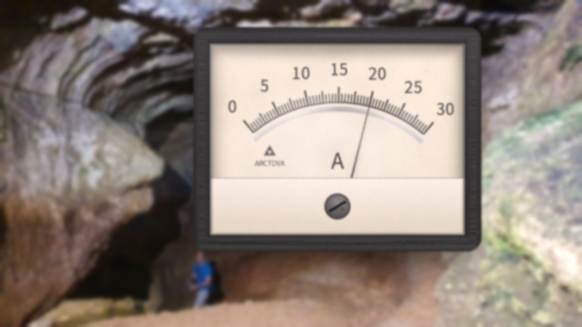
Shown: 20 A
